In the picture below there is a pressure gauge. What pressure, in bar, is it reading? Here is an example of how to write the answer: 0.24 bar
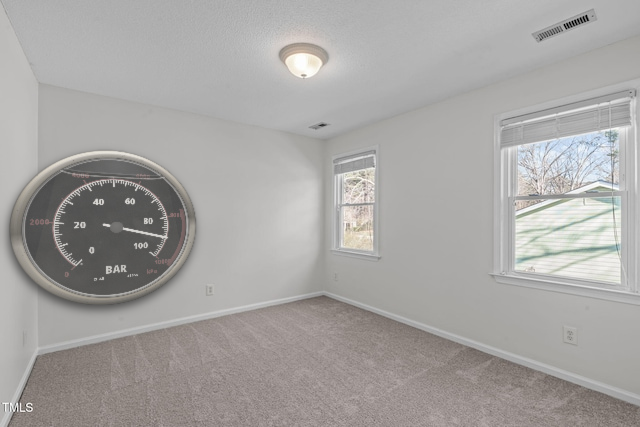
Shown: 90 bar
